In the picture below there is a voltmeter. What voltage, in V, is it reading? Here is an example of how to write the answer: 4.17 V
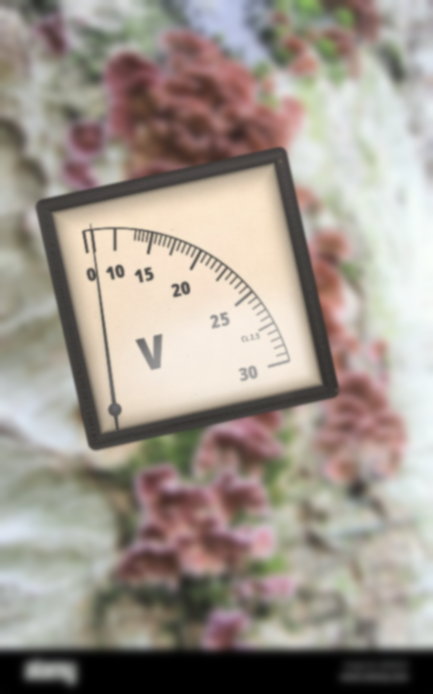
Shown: 5 V
